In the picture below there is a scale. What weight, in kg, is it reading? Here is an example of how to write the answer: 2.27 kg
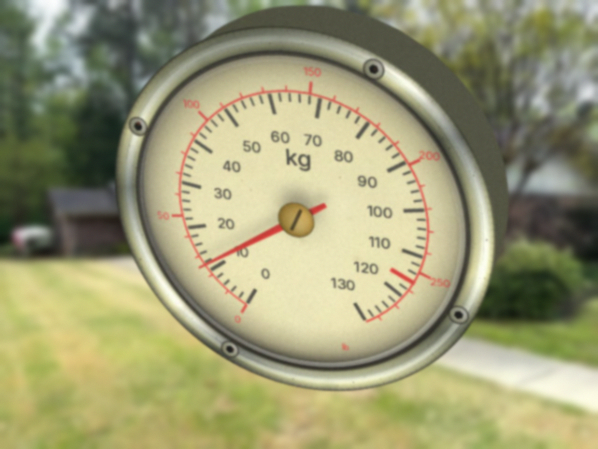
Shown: 12 kg
